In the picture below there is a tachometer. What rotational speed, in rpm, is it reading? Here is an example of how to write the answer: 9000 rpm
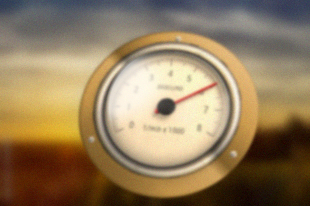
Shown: 6000 rpm
